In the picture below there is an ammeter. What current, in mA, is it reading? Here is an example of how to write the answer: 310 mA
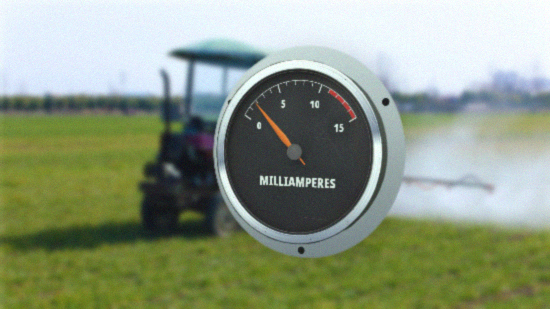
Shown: 2 mA
